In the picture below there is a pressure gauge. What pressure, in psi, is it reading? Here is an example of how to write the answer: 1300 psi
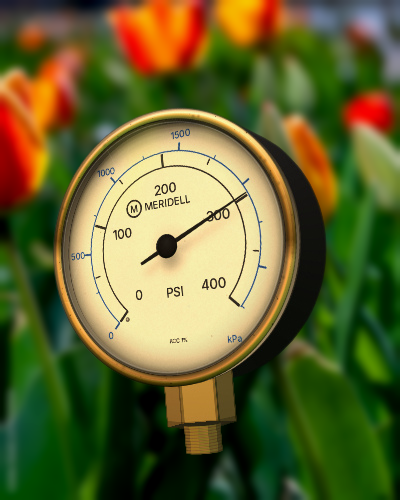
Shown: 300 psi
